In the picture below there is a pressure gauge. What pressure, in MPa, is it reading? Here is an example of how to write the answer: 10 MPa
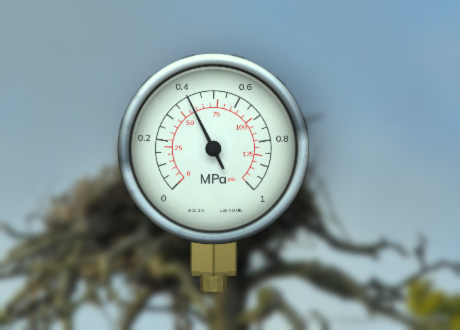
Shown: 0.4 MPa
